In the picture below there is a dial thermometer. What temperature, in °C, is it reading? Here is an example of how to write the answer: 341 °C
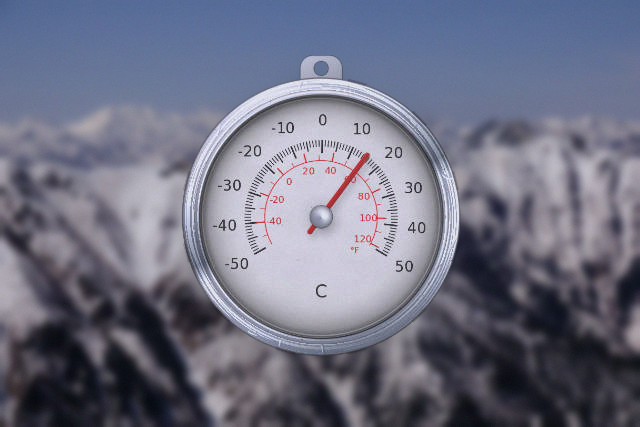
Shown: 15 °C
